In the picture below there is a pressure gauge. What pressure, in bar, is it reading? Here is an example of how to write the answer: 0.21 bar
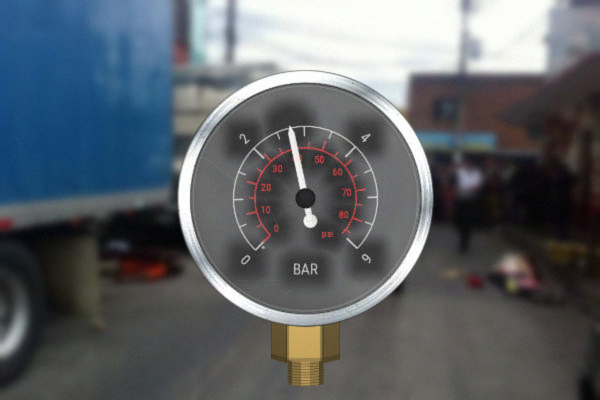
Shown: 2.75 bar
